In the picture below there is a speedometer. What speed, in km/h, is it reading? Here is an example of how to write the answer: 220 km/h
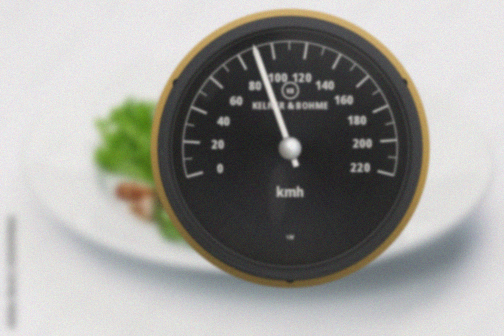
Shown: 90 km/h
